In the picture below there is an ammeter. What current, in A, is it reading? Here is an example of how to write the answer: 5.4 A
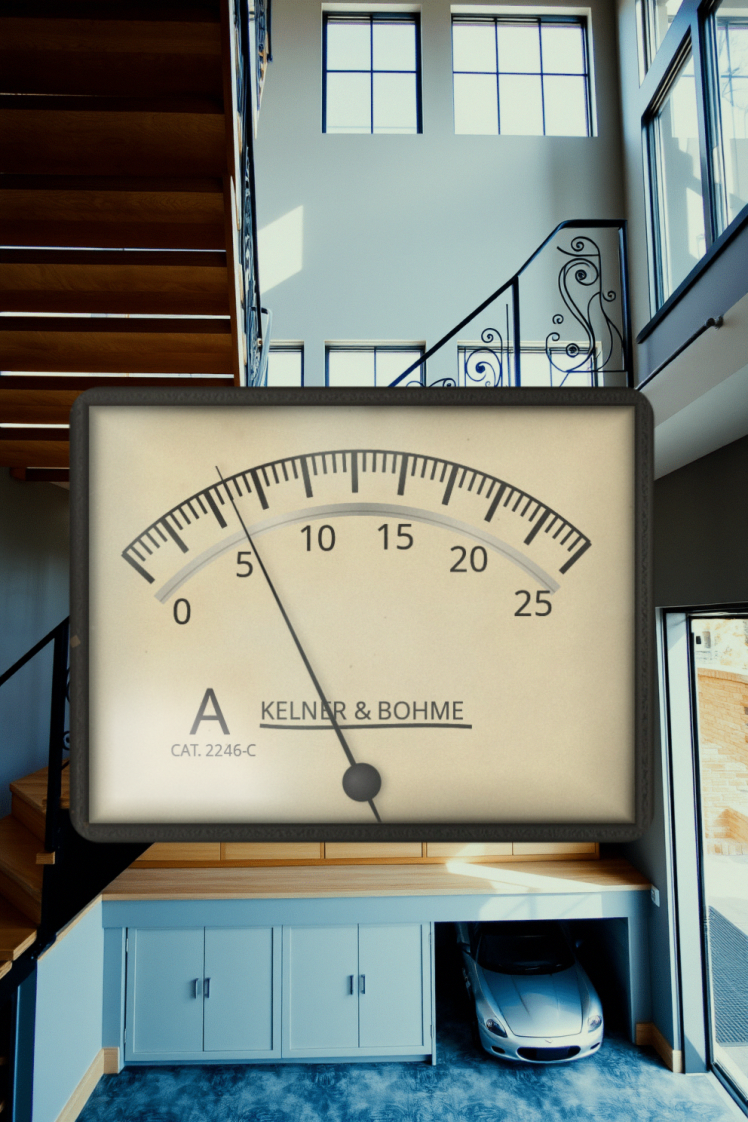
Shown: 6 A
